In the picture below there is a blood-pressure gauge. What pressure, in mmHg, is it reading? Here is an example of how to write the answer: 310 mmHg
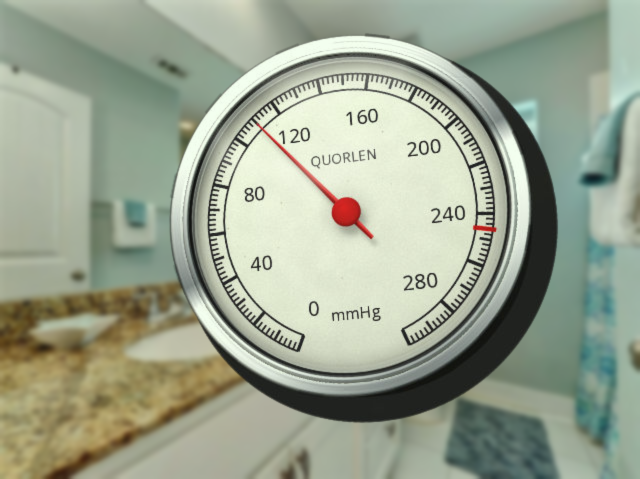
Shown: 110 mmHg
